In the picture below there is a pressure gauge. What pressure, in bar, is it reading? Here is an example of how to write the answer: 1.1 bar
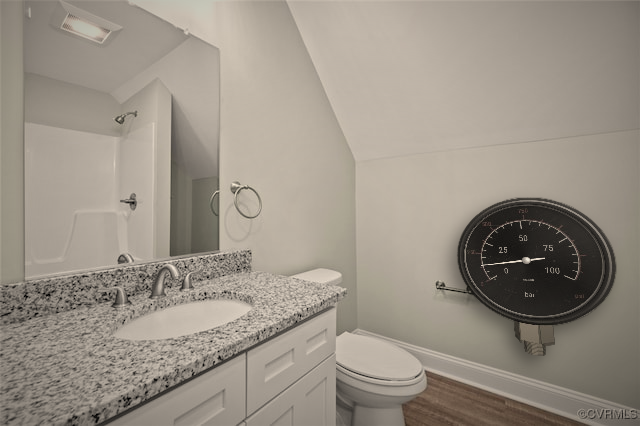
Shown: 10 bar
